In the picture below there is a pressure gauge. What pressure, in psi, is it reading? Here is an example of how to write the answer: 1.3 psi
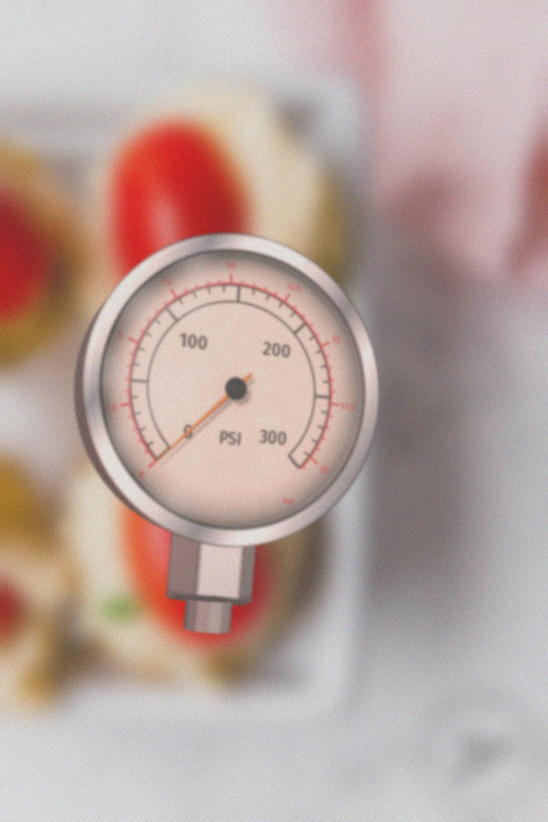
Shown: 0 psi
